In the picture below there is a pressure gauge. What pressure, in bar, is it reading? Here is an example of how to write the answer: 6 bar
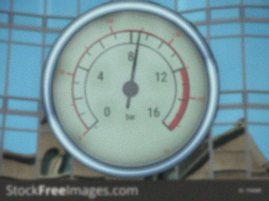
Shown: 8.5 bar
